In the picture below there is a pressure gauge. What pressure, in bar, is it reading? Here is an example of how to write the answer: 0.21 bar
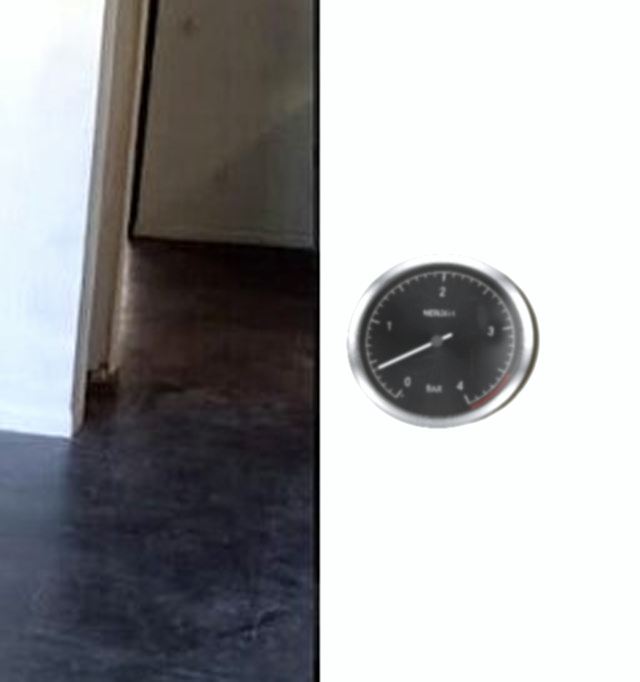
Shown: 0.4 bar
